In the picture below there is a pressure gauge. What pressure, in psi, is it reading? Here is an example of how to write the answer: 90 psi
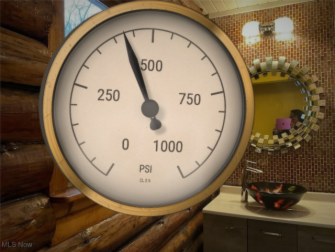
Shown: 425 psi
